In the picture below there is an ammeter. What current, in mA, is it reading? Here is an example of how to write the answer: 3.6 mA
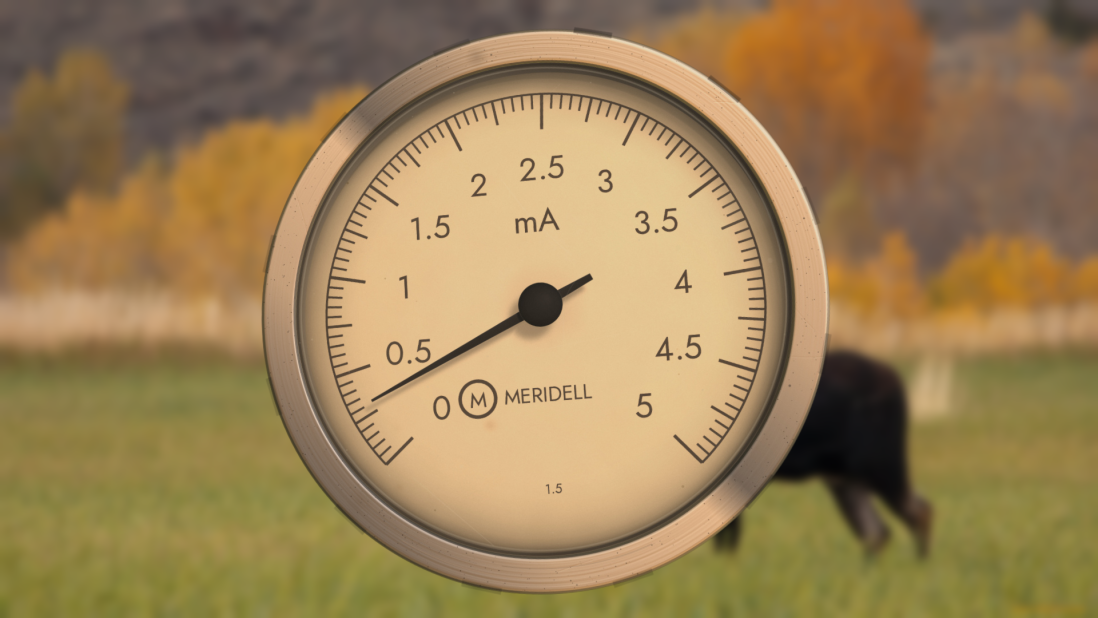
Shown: 0.3 mA
